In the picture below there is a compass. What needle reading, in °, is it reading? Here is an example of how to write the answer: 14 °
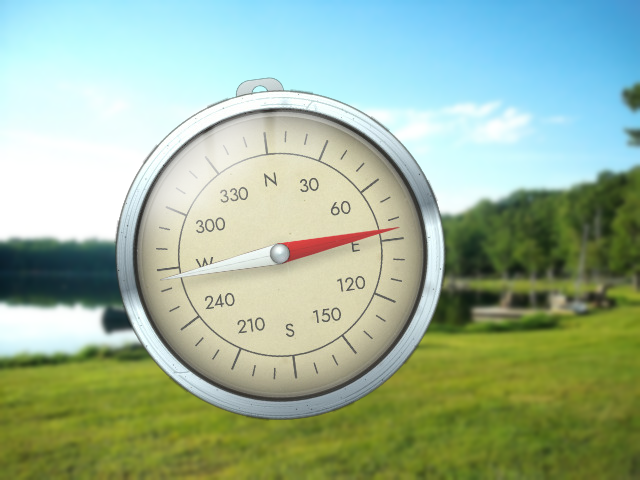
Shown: 85 °
